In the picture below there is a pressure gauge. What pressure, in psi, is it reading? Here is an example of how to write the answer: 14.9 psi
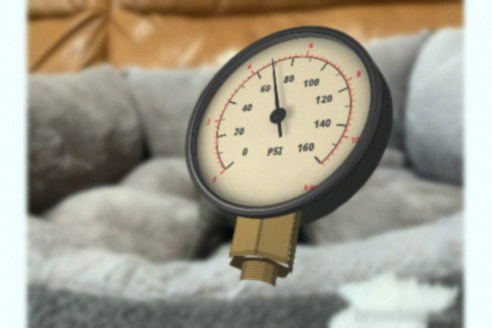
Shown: 70 psi
